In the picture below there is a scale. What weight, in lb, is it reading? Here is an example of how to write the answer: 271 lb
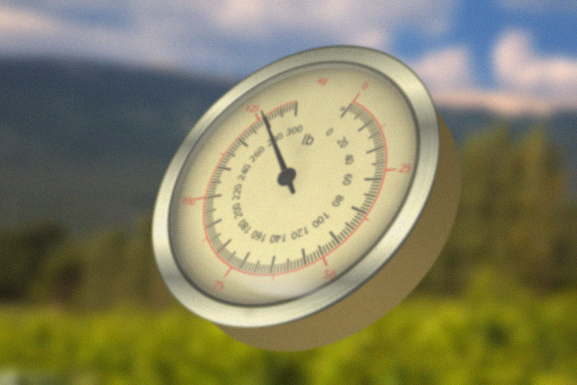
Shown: 280 lb
